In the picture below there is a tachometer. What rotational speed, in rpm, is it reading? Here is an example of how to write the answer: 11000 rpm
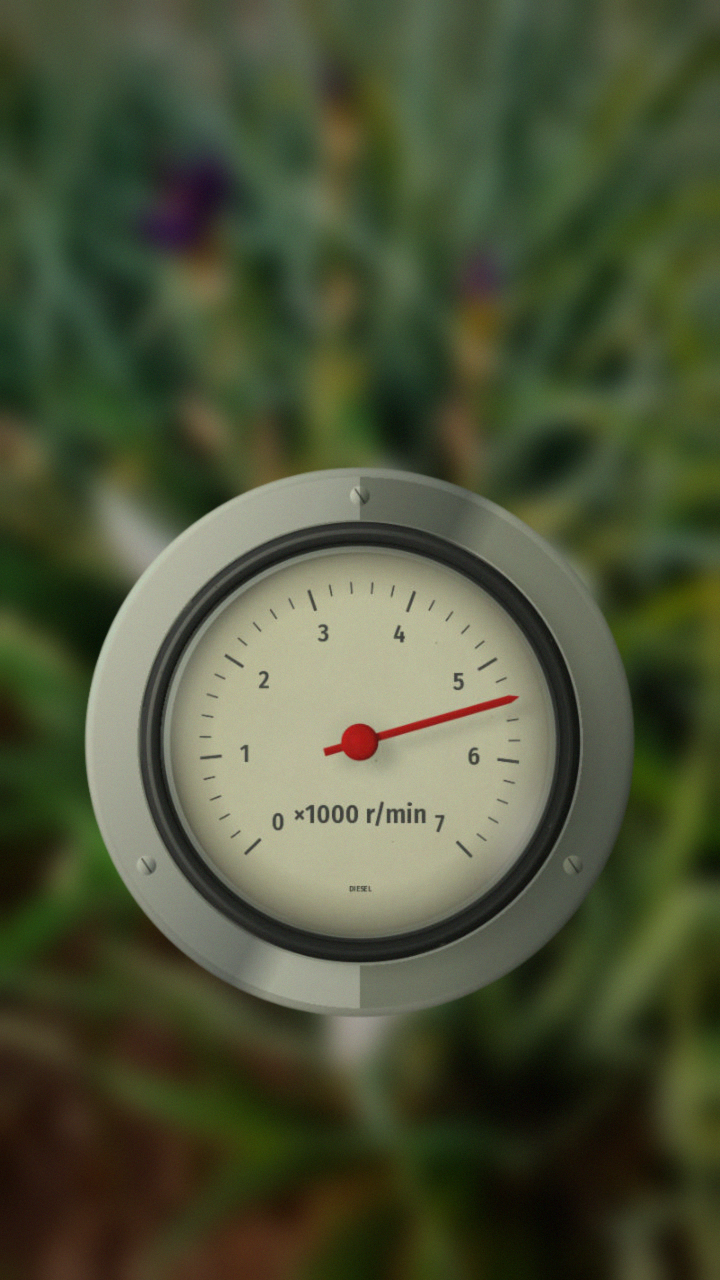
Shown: 5400 rpm
